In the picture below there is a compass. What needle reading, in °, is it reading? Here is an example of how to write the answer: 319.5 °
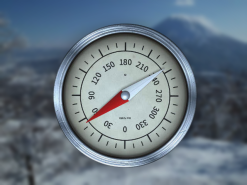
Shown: 55 °
